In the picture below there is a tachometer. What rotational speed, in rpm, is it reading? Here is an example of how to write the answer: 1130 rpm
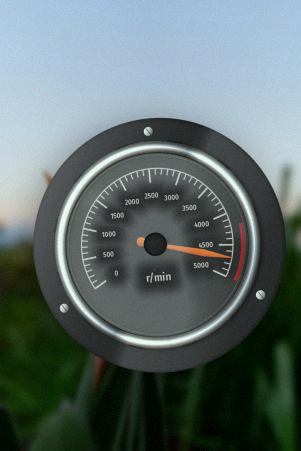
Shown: 4700 rpm
